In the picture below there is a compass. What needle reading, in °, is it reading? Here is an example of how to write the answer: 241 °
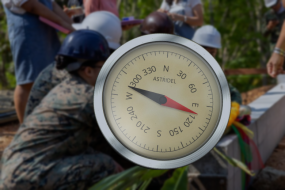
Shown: 105 °
